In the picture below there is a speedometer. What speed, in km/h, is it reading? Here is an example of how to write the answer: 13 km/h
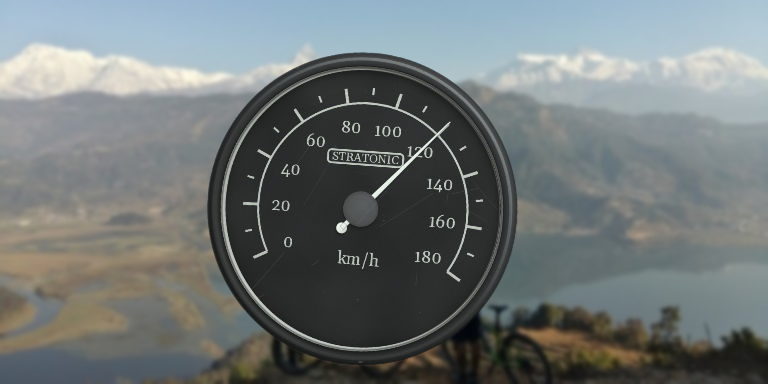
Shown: 120 km/h
